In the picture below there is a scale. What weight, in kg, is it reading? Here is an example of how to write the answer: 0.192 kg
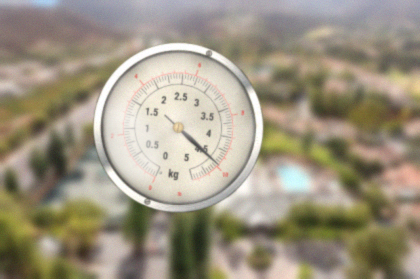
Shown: 4.5 kg
